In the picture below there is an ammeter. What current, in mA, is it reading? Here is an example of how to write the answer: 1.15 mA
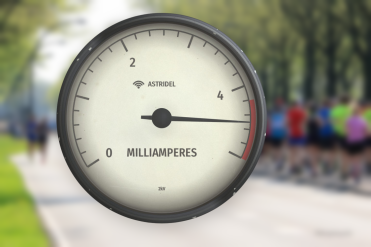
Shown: 4.5 mA
